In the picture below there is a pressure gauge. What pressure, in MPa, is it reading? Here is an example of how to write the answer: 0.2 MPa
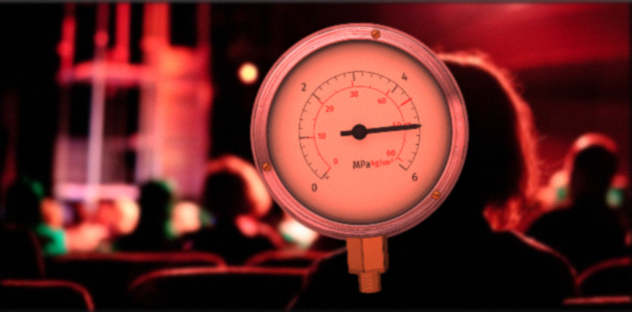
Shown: 5 MPa
